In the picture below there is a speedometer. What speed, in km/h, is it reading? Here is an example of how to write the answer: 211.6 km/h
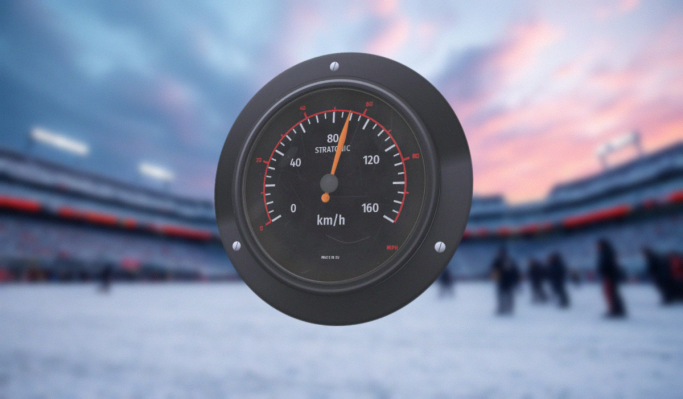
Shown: 90 km/h
